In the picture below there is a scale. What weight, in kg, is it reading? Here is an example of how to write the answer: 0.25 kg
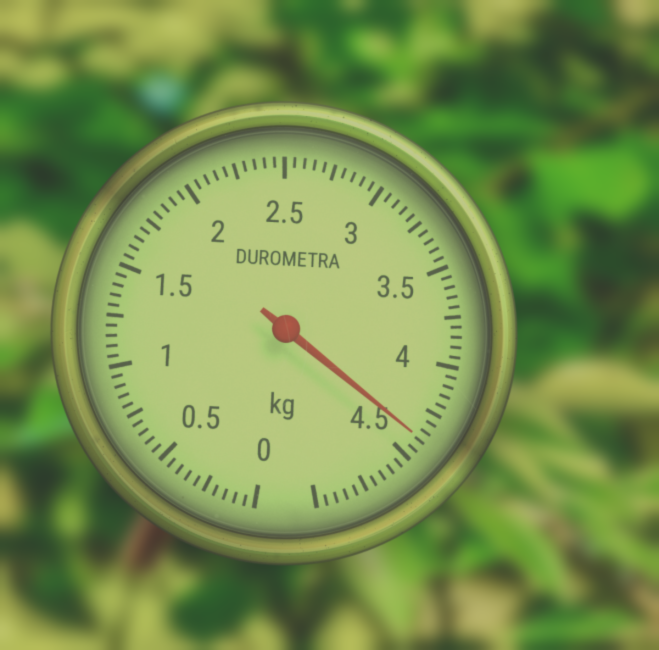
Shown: 4.4 kg
